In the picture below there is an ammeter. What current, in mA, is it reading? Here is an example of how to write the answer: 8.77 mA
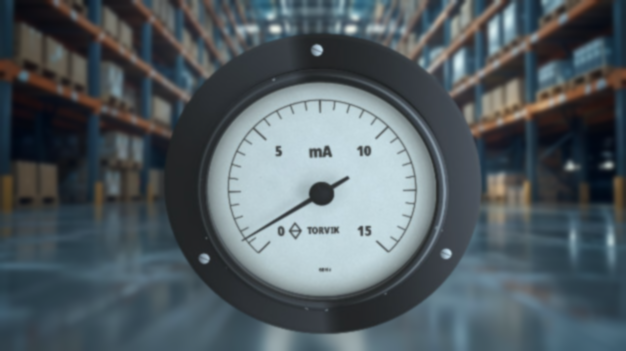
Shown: 0.75 mA
